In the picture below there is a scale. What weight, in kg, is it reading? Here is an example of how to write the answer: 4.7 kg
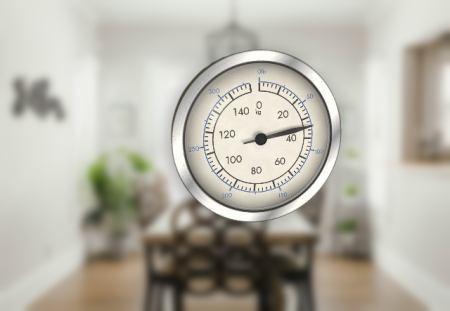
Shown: 34 kg
